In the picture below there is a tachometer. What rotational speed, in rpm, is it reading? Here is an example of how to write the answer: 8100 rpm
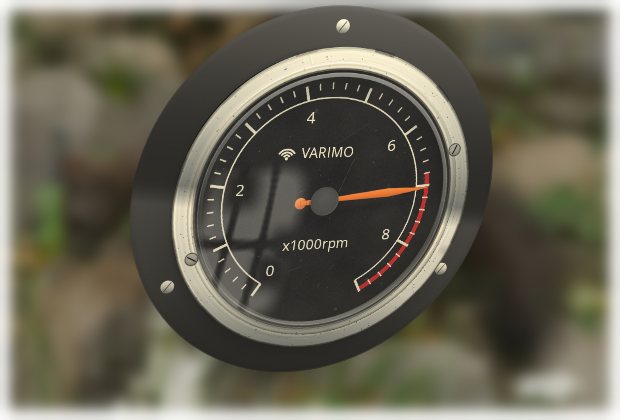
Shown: 7000 rpm
